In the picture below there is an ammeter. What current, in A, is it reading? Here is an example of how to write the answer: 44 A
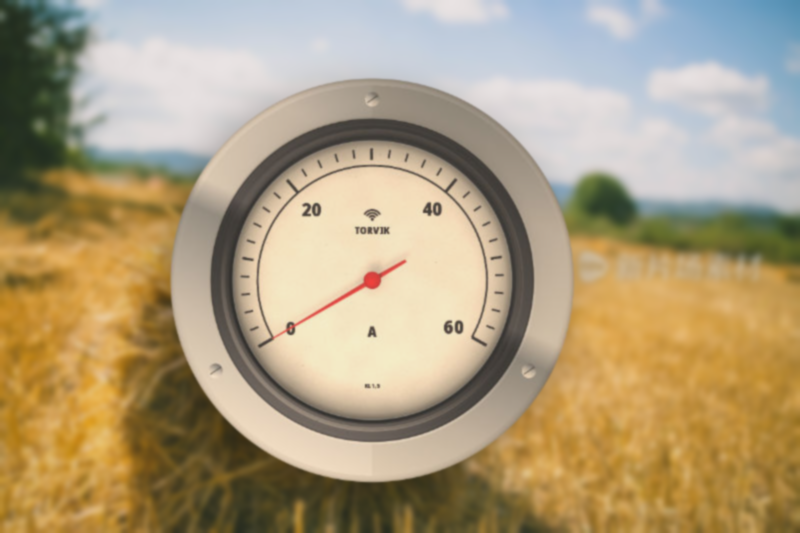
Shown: 0 A
